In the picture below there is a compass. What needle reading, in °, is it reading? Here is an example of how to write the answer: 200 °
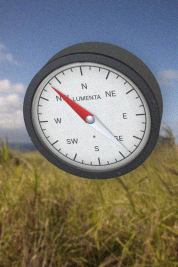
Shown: 320 °
